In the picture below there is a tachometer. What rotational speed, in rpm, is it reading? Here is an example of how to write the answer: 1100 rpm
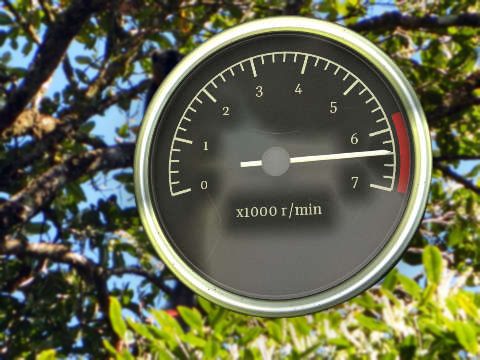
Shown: 6400 rpm
